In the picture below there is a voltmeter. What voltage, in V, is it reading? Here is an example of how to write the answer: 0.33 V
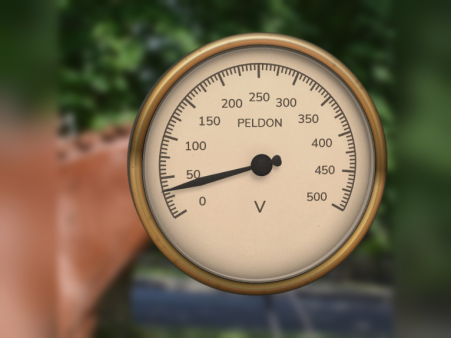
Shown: 35 V
